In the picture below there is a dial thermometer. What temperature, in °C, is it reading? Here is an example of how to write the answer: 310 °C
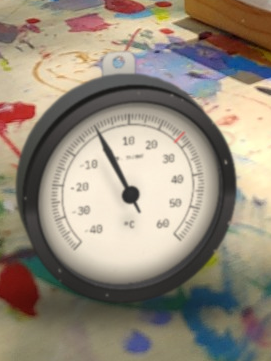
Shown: 0 °C
